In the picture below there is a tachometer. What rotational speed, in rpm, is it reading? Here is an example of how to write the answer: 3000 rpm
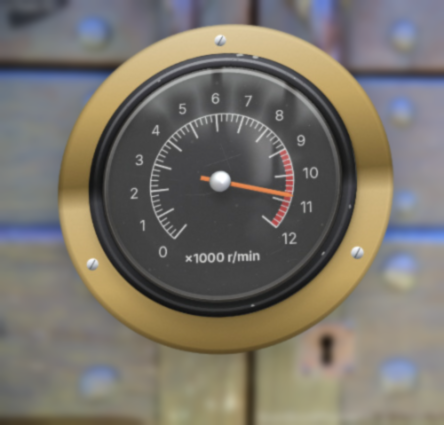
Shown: 10800 rpm
